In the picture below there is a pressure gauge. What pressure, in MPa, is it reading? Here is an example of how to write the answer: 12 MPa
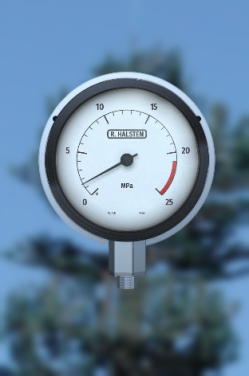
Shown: 1.5 MPa
